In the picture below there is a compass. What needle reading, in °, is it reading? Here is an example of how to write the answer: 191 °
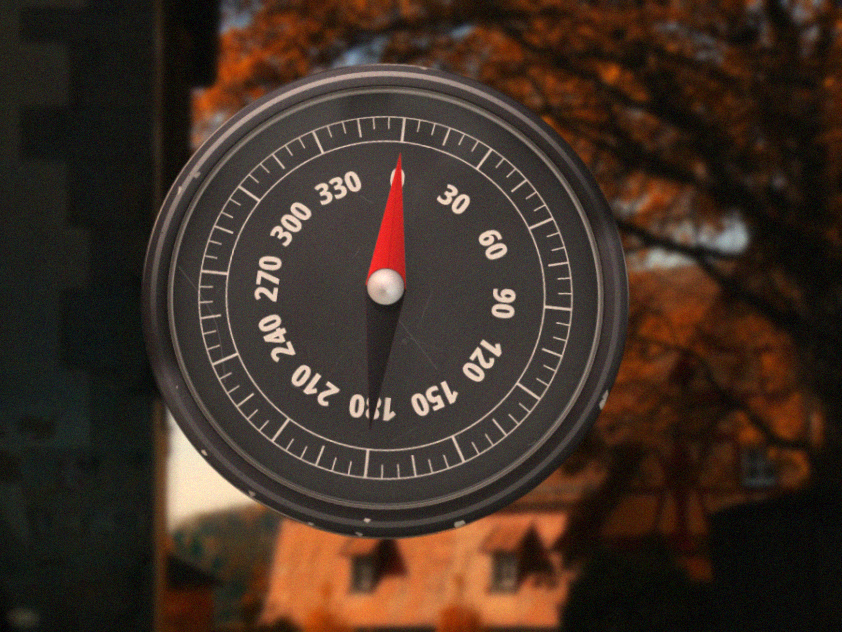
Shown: 0 °
